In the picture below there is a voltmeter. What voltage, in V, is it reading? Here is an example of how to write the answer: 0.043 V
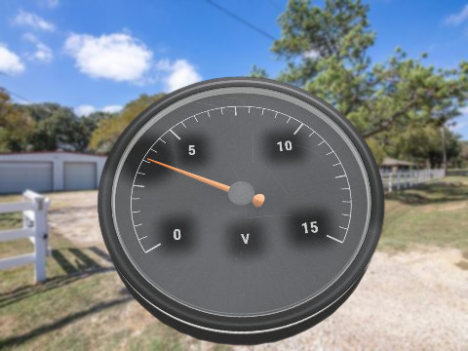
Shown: 3.5 V
